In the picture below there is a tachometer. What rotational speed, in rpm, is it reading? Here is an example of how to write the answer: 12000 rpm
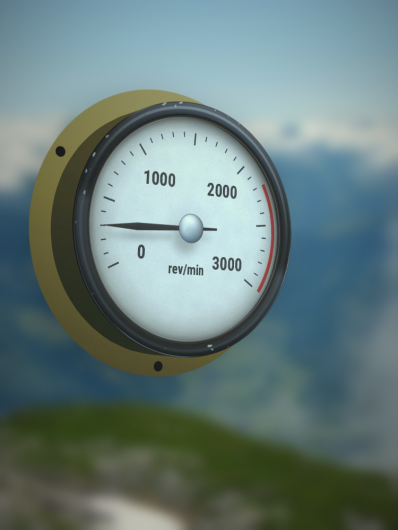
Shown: 300 rpm
